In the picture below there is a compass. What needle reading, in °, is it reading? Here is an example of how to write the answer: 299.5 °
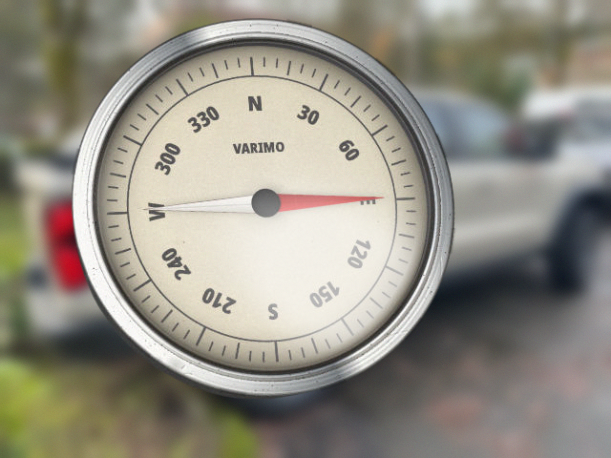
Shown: 90 °
